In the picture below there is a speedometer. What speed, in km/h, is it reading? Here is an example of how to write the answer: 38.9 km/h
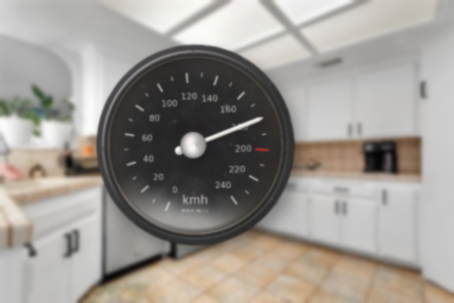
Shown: 180 km/h
